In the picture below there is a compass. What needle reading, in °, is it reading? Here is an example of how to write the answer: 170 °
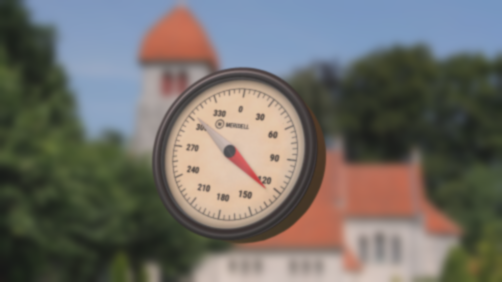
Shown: 125 °
